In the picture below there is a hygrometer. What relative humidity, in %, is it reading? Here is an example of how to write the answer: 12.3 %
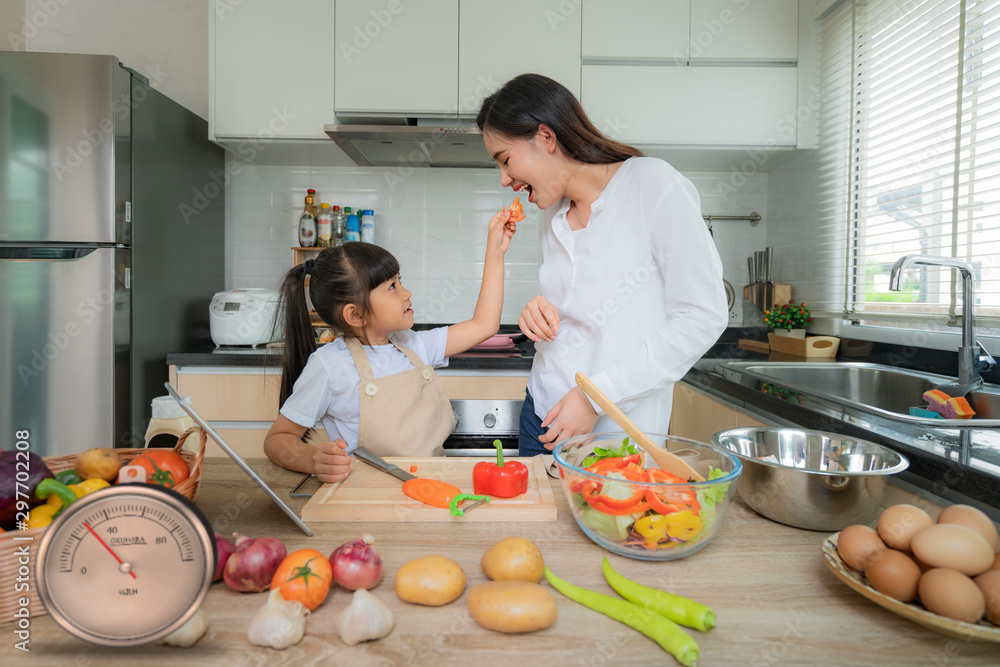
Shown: 30 %
